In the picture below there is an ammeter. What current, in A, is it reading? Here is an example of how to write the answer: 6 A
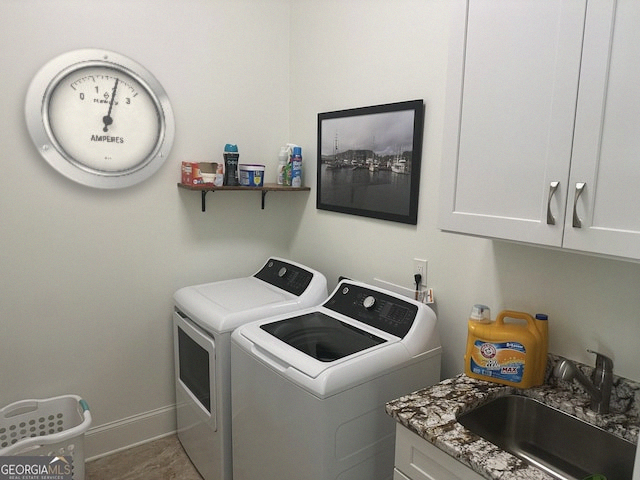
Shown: 2 A
